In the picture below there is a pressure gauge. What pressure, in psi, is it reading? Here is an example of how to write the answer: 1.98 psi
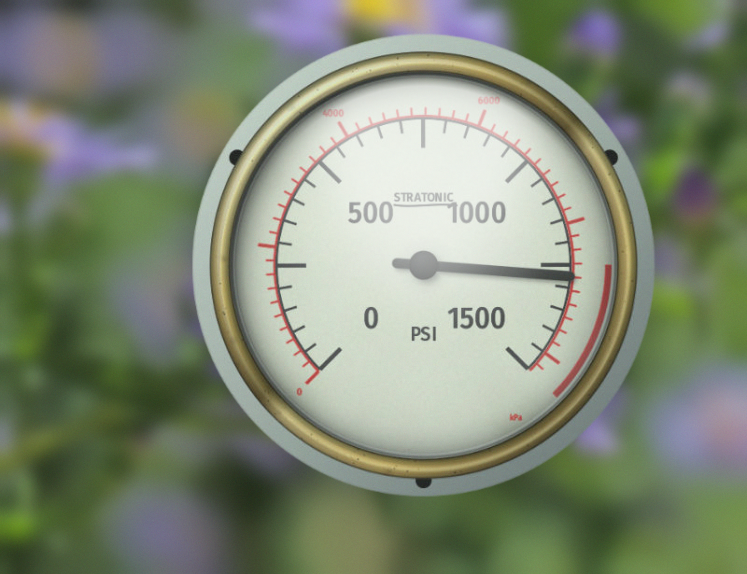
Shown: 1275 psi
